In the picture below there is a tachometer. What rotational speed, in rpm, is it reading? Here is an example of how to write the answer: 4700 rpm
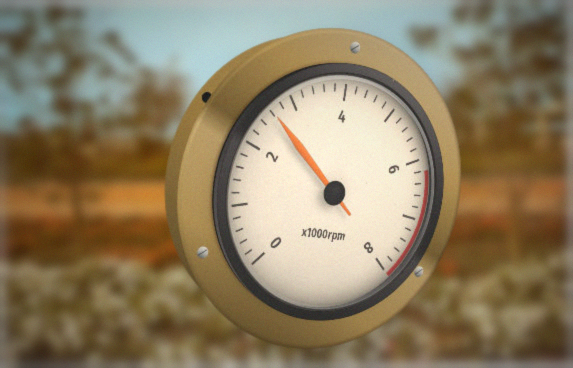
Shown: 2600 rpm
